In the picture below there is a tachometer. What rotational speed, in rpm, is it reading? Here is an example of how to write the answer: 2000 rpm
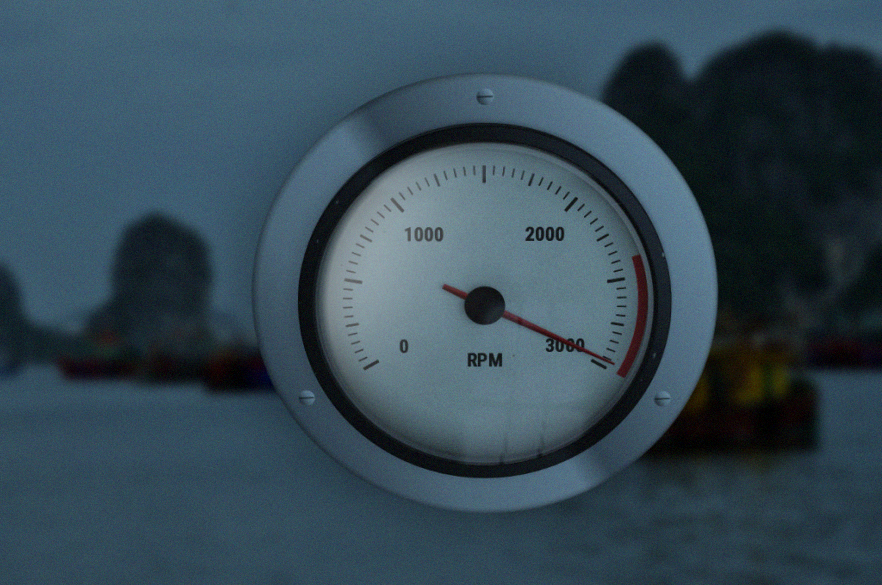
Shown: 2950 rpm
